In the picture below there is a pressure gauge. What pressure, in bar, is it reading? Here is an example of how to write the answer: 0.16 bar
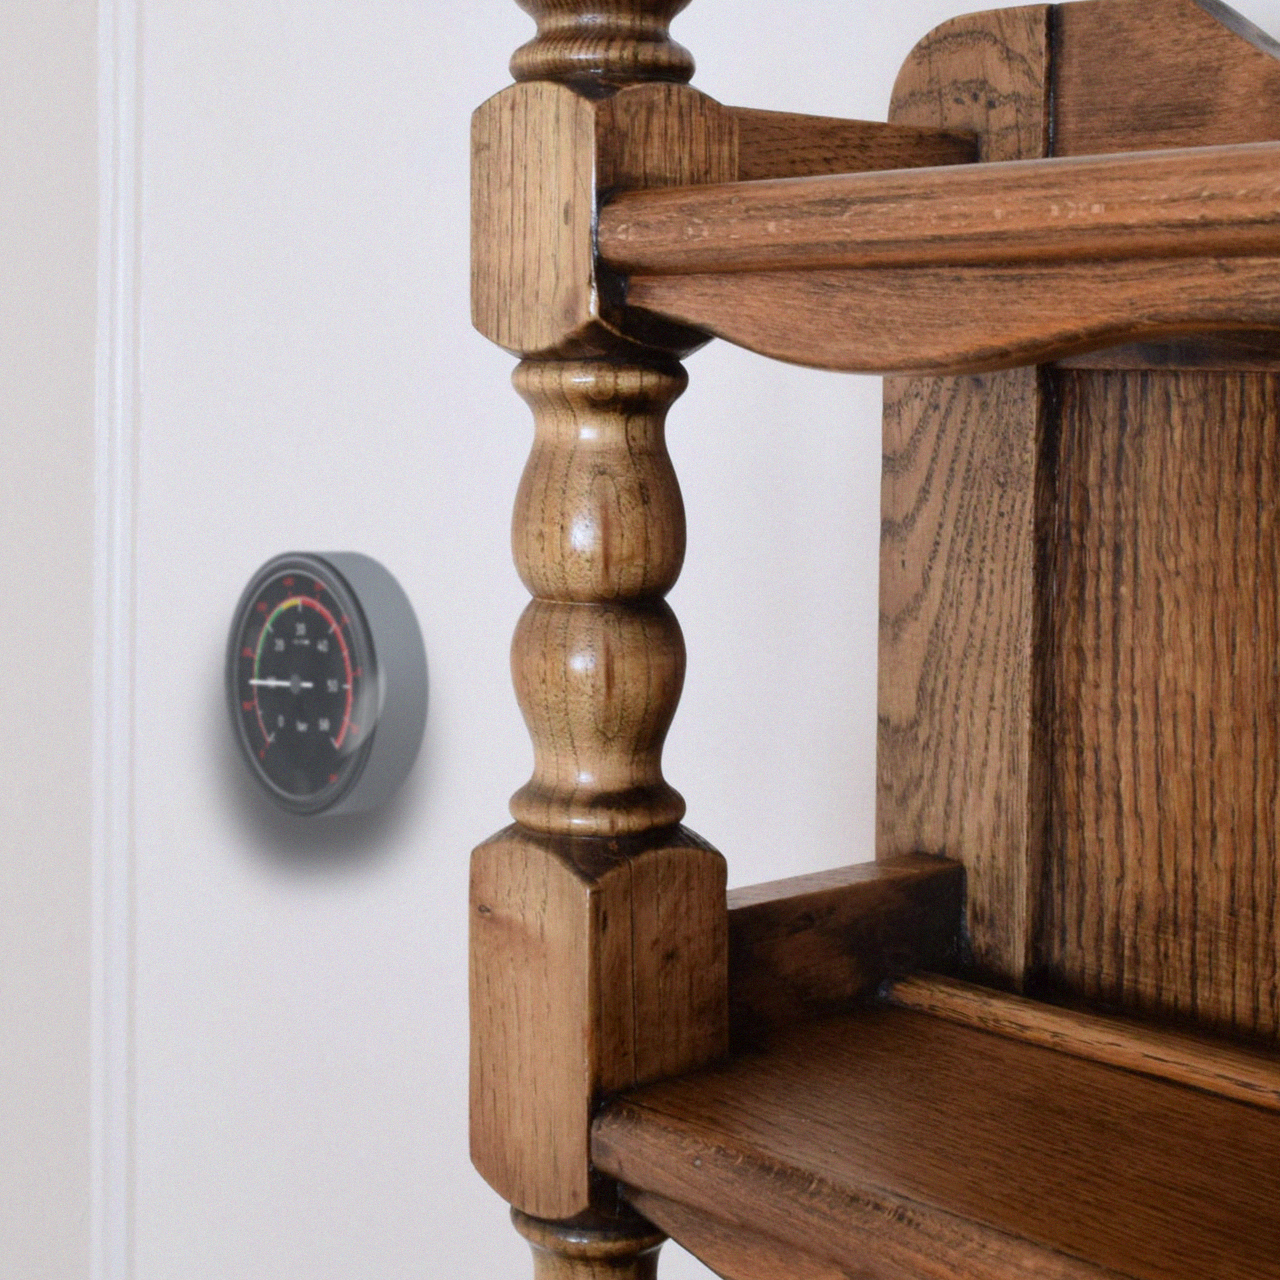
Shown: 10 bar
